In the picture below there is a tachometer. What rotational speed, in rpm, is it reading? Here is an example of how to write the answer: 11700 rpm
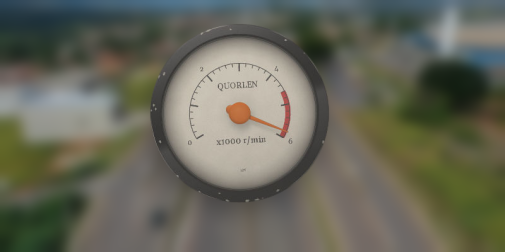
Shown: 5800 rpm
